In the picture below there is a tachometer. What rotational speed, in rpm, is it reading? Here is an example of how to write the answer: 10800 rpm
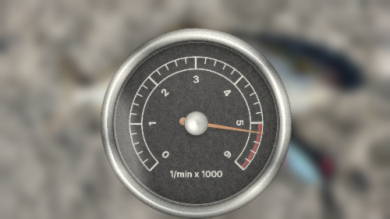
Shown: 5200 rpm
